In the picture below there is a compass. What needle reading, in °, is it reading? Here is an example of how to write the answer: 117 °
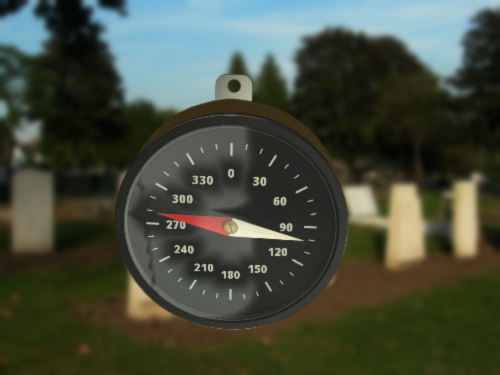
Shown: 280 °
